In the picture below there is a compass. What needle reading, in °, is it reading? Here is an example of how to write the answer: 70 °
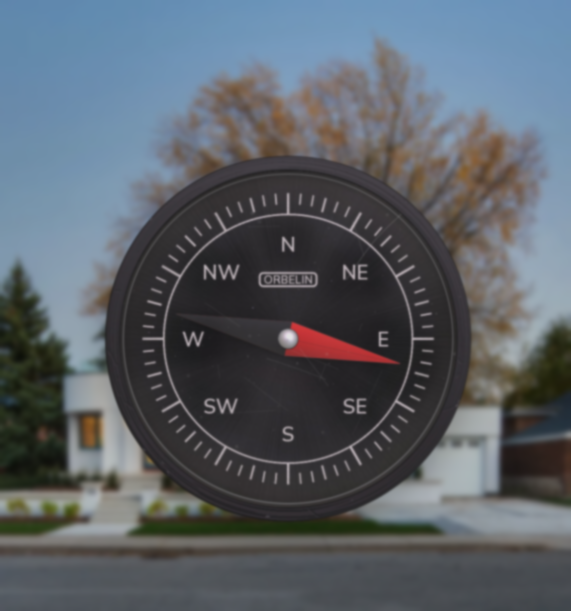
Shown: 102.5 °
